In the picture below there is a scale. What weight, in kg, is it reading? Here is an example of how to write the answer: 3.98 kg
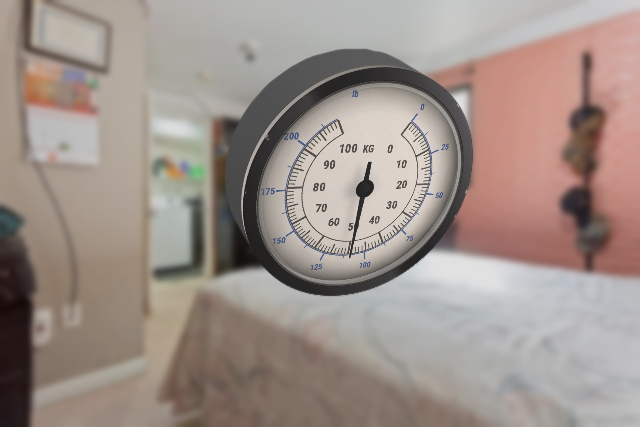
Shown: 50 kg
